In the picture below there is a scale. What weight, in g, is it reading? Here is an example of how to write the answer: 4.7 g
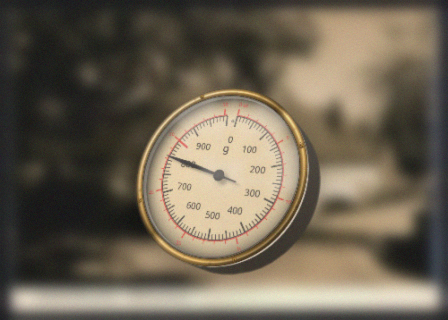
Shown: 800 g
